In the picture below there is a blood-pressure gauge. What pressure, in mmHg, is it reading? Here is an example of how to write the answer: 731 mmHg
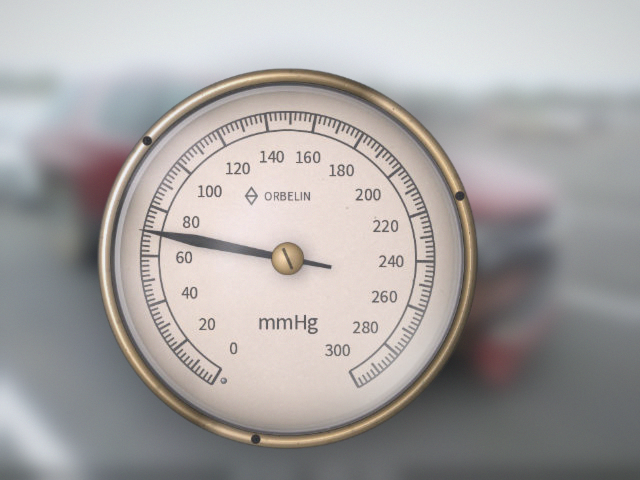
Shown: 70 mmHg
